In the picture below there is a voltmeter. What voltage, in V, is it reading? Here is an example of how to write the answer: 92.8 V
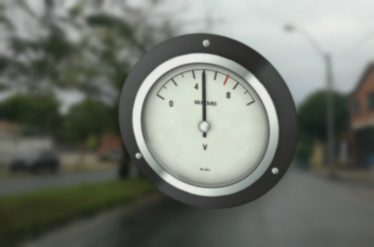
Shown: 5 V
